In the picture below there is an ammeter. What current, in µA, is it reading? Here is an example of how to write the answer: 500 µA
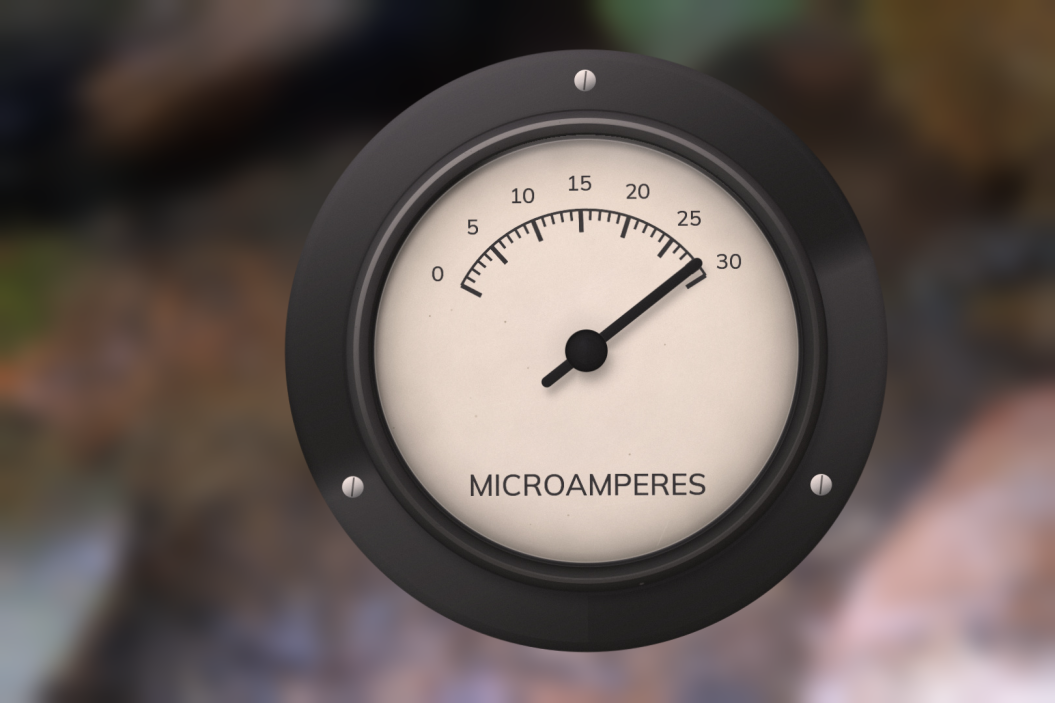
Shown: 28.5 µA
